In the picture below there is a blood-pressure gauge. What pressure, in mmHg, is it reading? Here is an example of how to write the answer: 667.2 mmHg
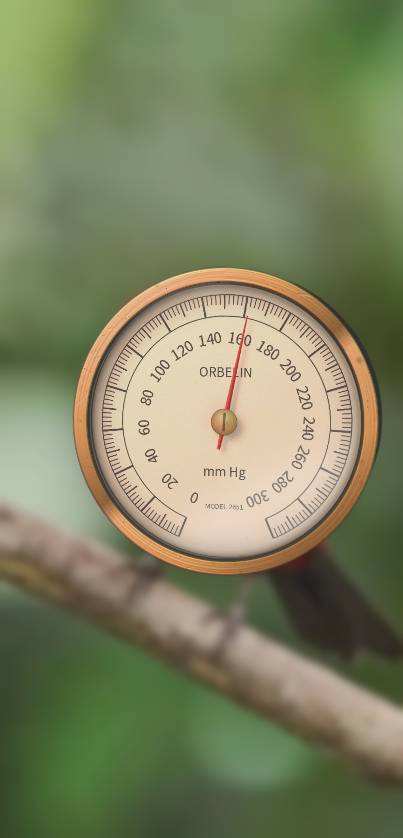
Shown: 162 mmHg
